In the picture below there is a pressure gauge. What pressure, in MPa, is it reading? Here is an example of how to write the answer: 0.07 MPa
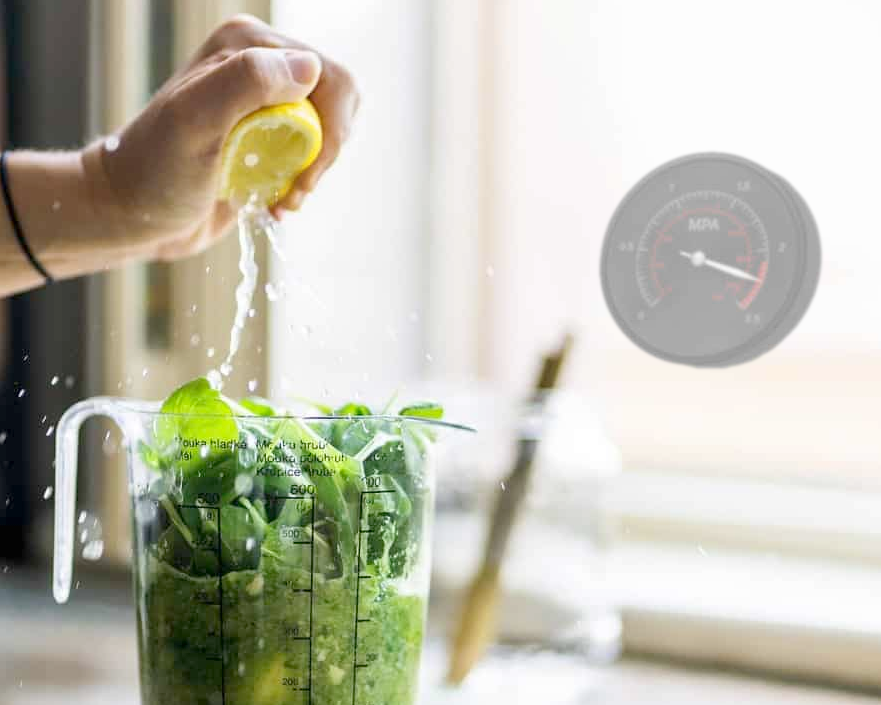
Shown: 2.25 MPa
